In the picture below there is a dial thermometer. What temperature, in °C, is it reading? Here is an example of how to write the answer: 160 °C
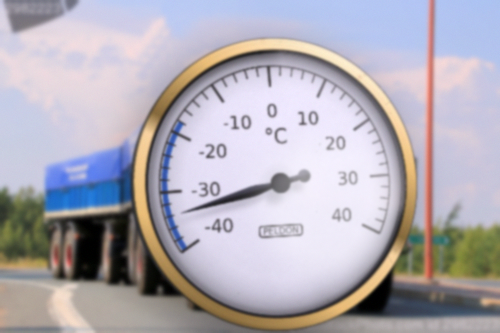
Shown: -34 °C
